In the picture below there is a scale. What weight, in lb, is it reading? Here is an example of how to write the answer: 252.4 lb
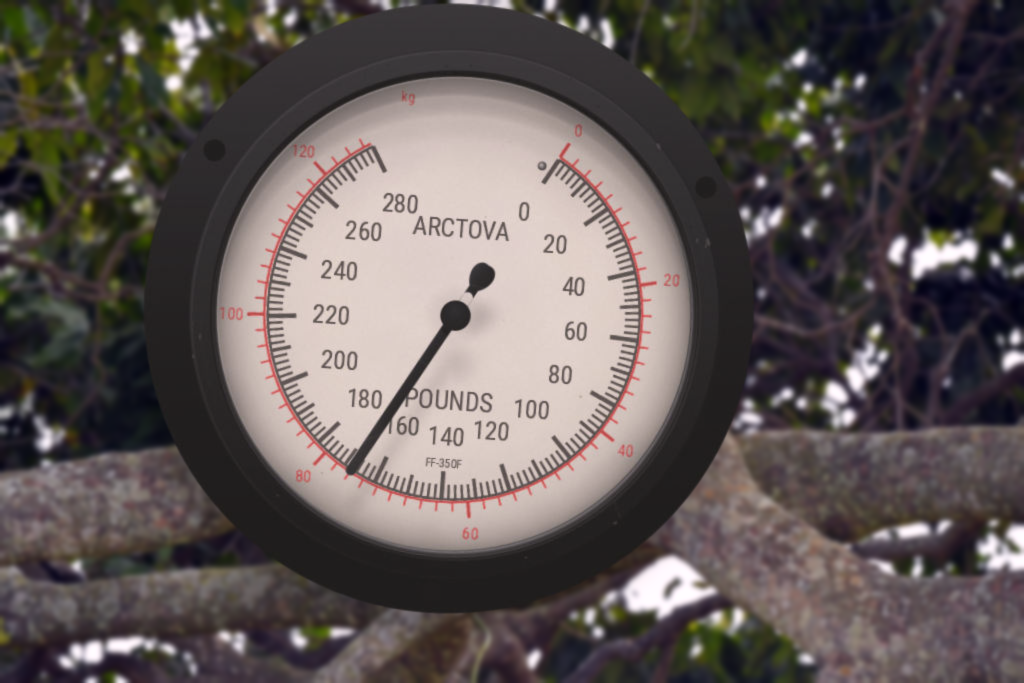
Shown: 168 lb
